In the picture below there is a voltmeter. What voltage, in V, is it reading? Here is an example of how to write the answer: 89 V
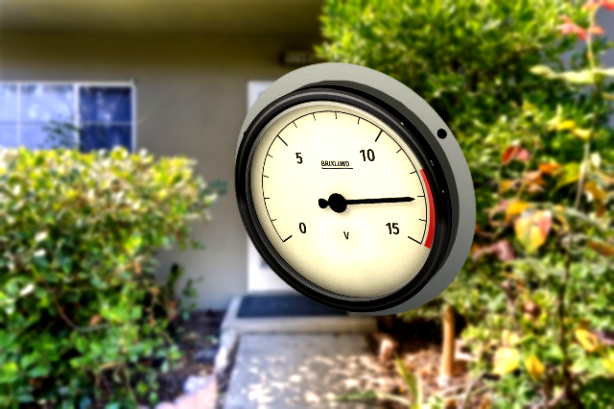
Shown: 13 V
